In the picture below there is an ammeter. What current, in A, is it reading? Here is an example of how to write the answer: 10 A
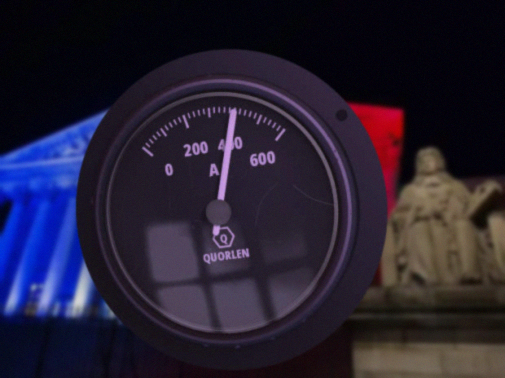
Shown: 400 A
